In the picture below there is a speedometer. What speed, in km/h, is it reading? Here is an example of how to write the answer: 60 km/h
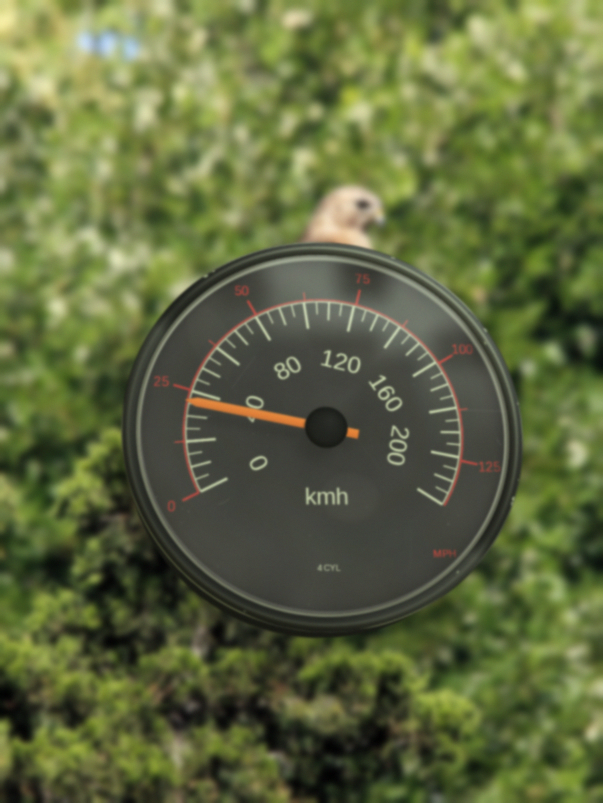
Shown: 35 km/h
